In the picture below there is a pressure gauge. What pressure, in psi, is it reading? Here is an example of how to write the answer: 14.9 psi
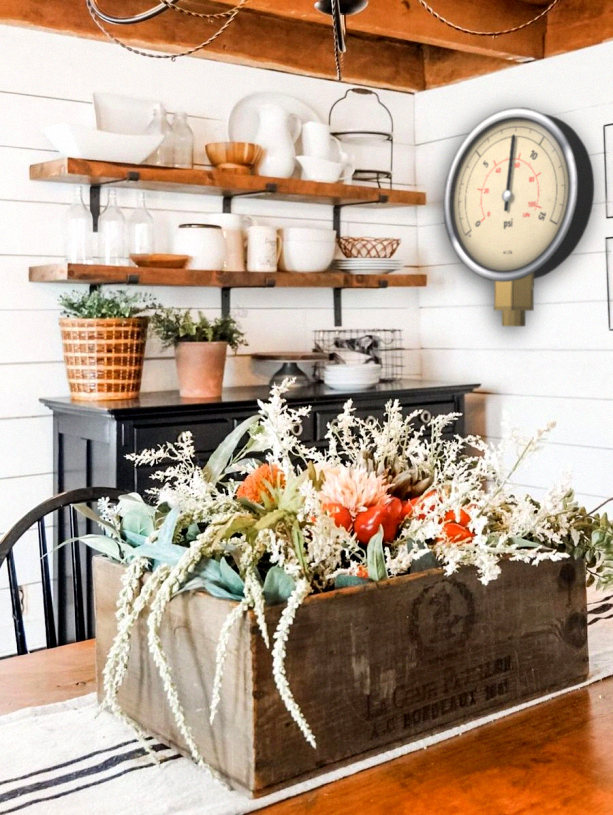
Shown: 8 psi
